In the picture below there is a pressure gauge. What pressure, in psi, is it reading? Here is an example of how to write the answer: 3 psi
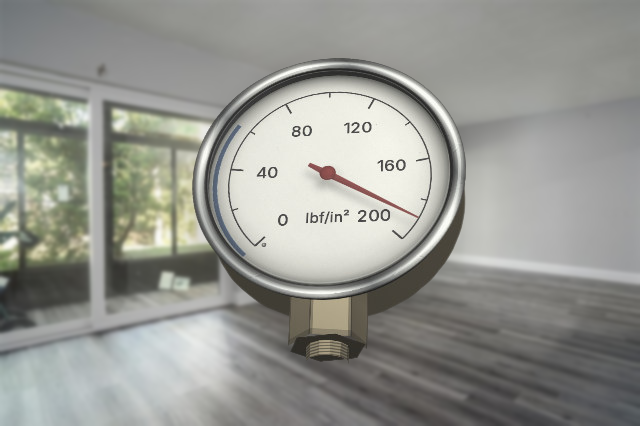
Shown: 190 psi
